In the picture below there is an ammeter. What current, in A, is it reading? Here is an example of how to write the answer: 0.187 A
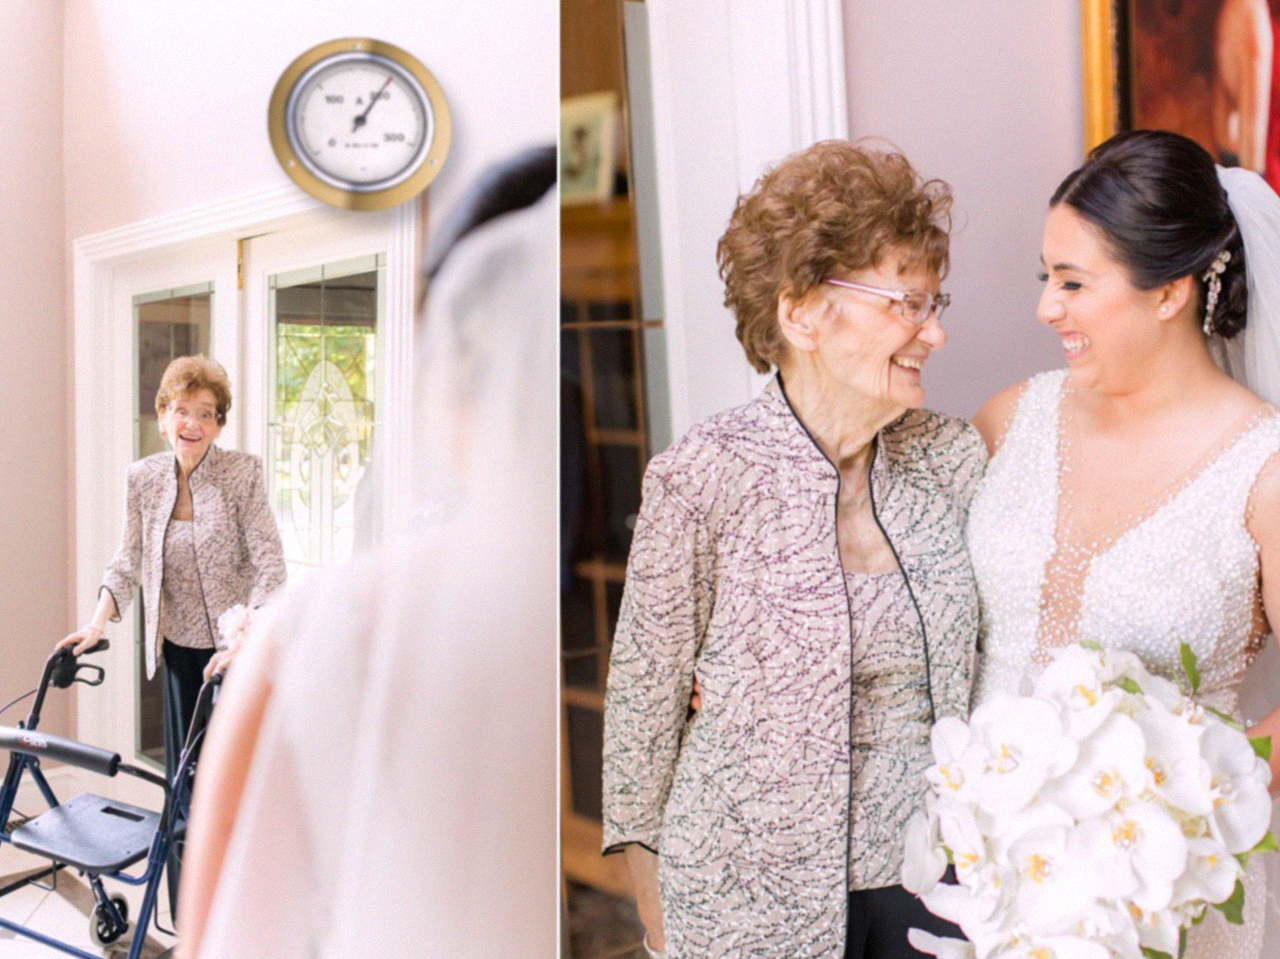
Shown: 200 A
